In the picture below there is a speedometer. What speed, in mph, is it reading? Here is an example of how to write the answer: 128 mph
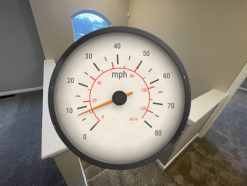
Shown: 7.5 mph
